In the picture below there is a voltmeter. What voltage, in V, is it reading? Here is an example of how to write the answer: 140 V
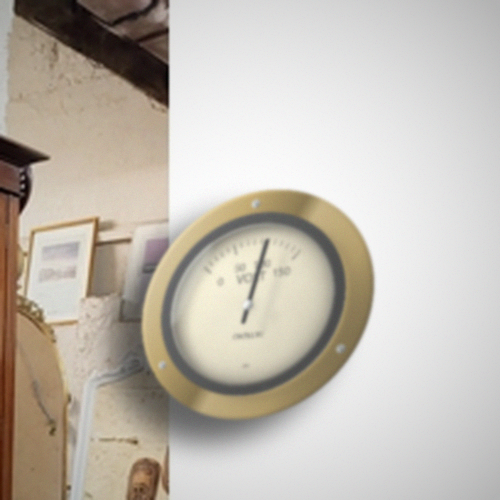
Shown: 100 V
